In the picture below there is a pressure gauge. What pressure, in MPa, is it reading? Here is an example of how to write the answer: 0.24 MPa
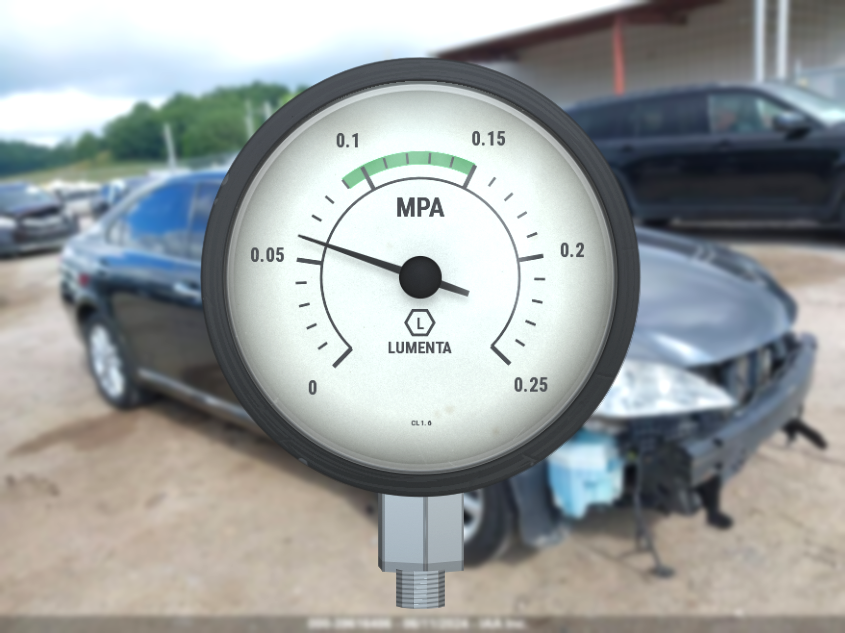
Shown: 0.06 MPa
